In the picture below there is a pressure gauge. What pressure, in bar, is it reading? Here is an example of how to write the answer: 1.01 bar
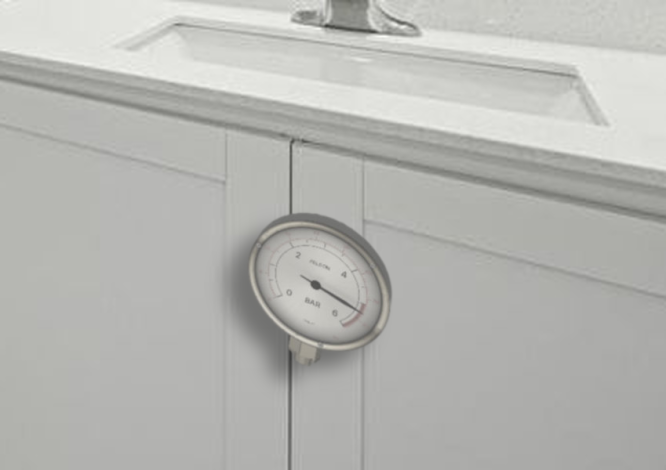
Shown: 5.25 bar
